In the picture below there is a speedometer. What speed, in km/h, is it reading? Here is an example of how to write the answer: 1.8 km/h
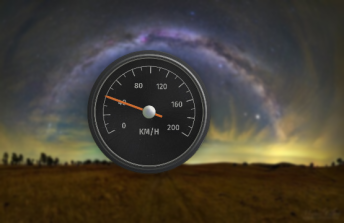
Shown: 40 km/h
